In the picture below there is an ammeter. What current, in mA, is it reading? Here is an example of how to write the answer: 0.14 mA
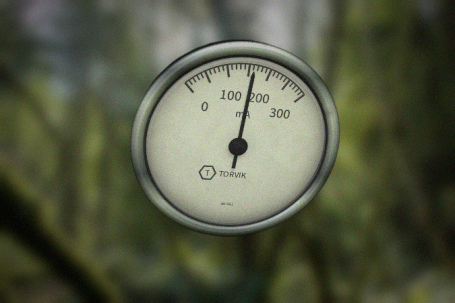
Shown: 160 mA
